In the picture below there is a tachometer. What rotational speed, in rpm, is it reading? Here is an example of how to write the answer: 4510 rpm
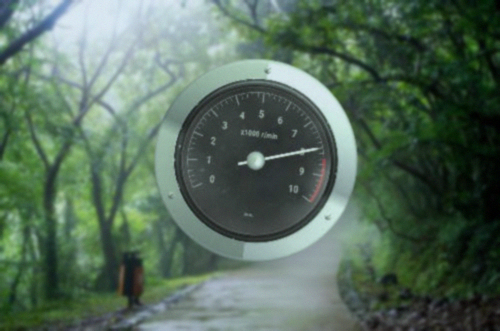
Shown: 8000 rpm
